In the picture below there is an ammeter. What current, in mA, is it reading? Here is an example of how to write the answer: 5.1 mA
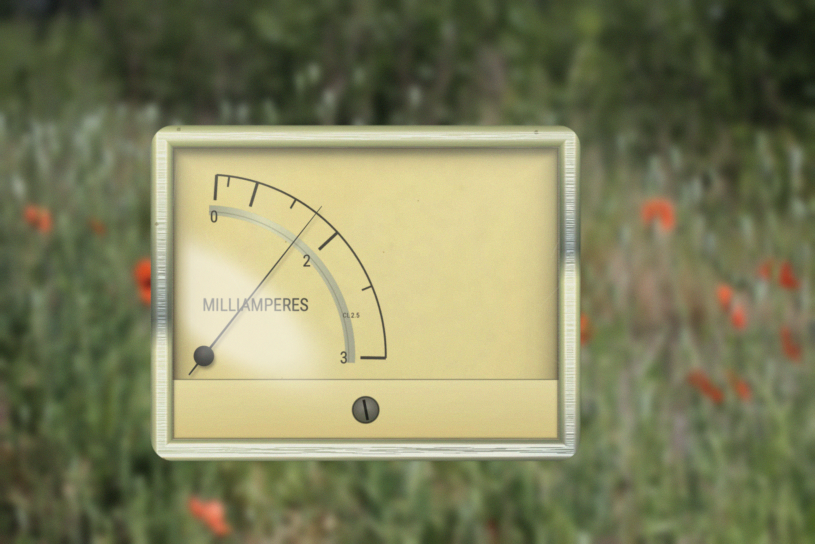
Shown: 1.75 mA
